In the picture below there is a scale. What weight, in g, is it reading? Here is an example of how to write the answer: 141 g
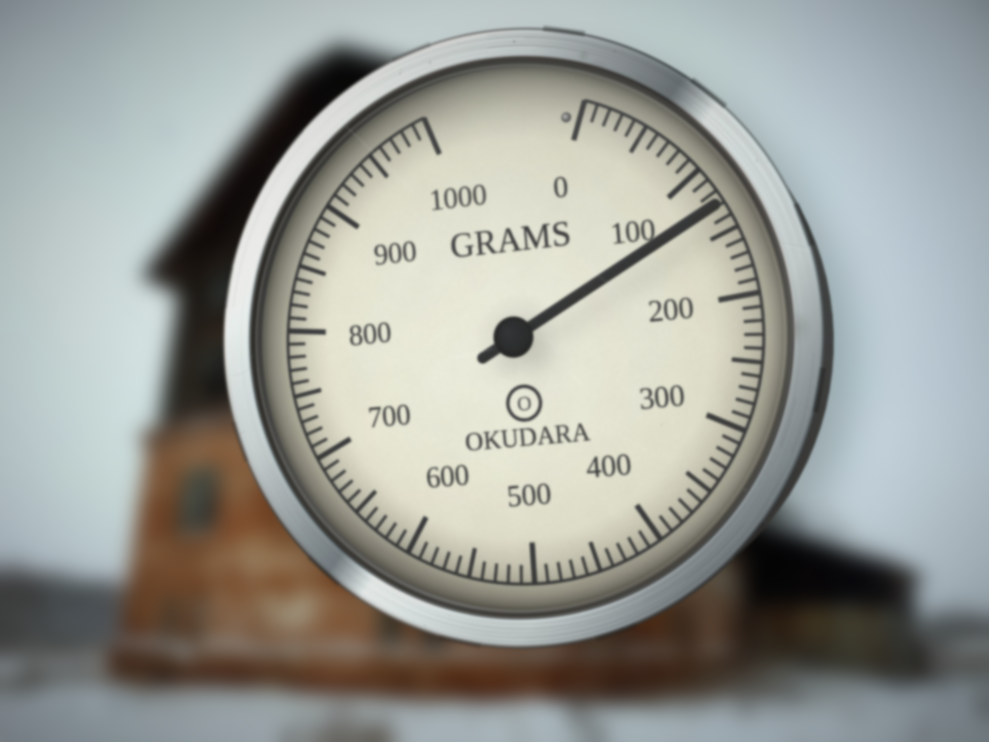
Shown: 130 g
